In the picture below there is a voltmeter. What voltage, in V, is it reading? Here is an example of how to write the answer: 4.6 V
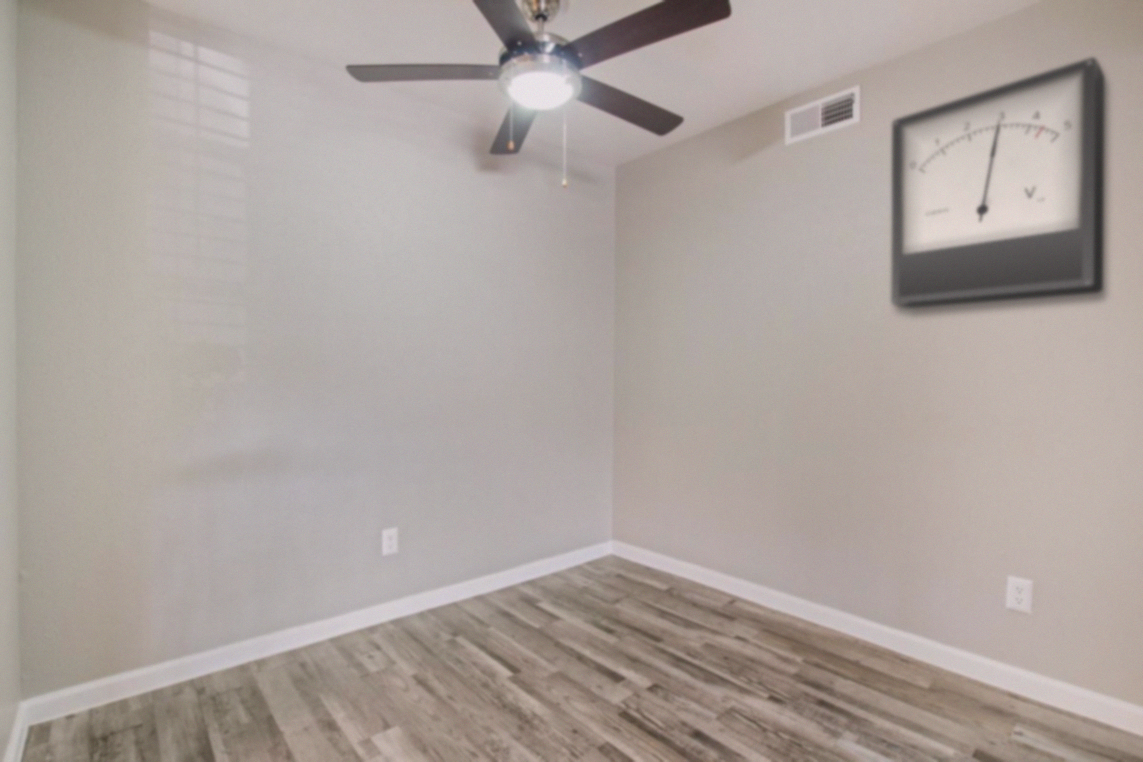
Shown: 3 V
